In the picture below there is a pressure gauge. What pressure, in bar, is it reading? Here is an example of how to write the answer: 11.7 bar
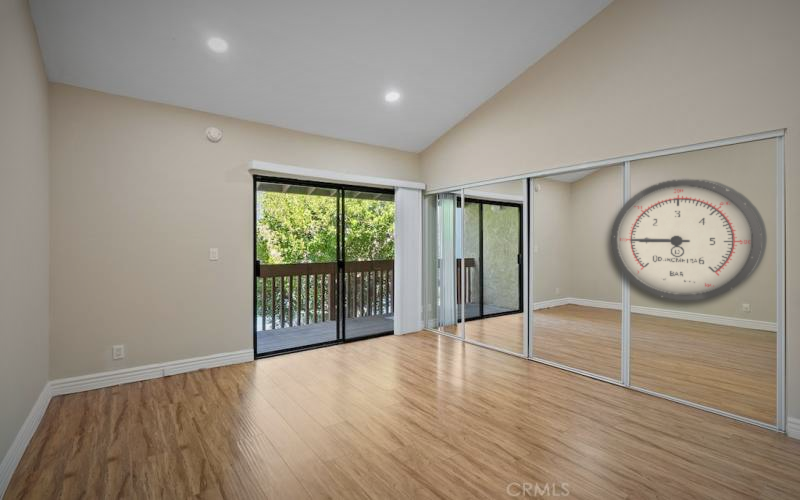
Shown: 1 bar
